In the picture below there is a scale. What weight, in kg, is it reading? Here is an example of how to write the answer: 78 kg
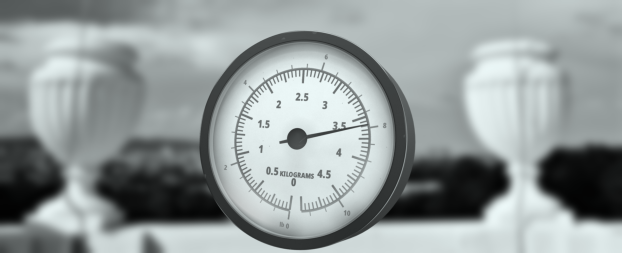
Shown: 3.6 kg
